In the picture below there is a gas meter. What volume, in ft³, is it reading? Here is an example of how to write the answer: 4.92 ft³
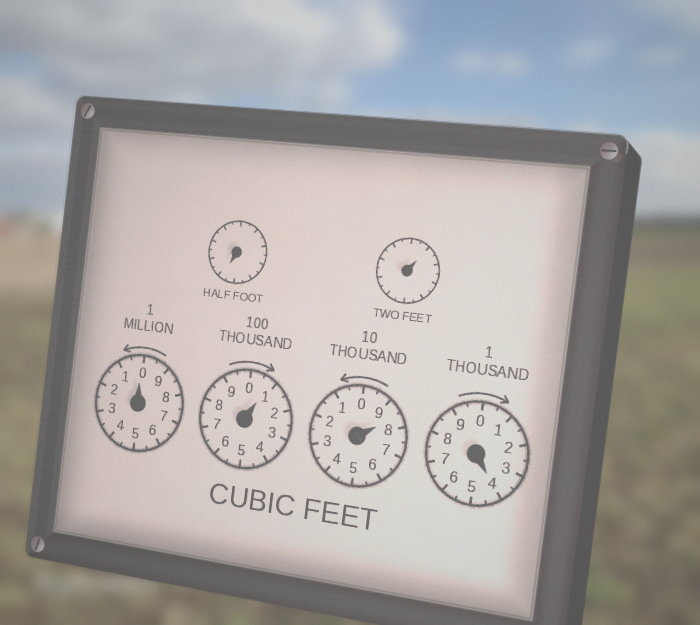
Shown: 8400 ft³
